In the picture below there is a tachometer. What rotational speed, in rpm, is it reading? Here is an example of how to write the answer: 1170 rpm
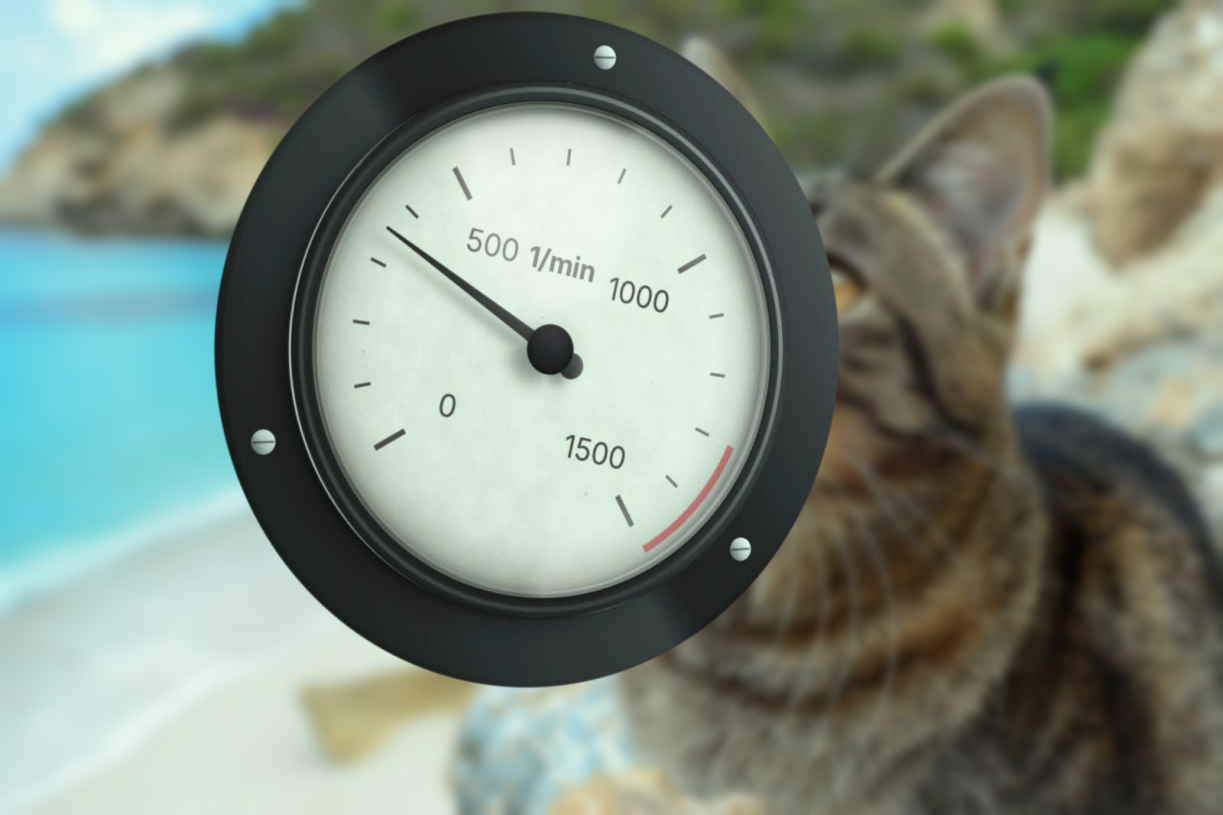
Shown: 350 rpm
